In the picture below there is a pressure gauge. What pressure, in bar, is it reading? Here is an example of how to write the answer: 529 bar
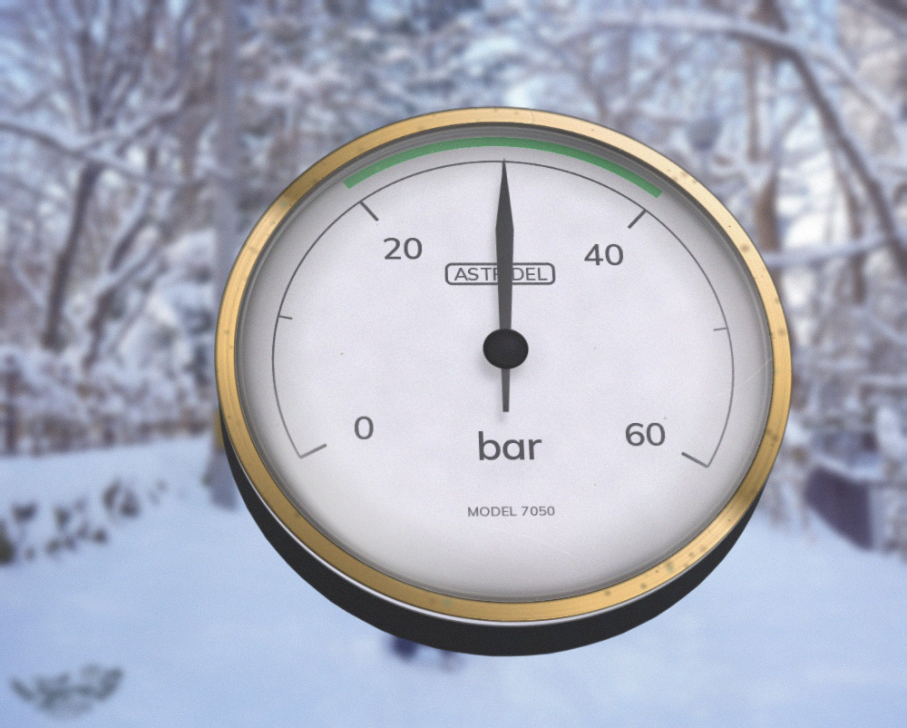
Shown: 30 bar
